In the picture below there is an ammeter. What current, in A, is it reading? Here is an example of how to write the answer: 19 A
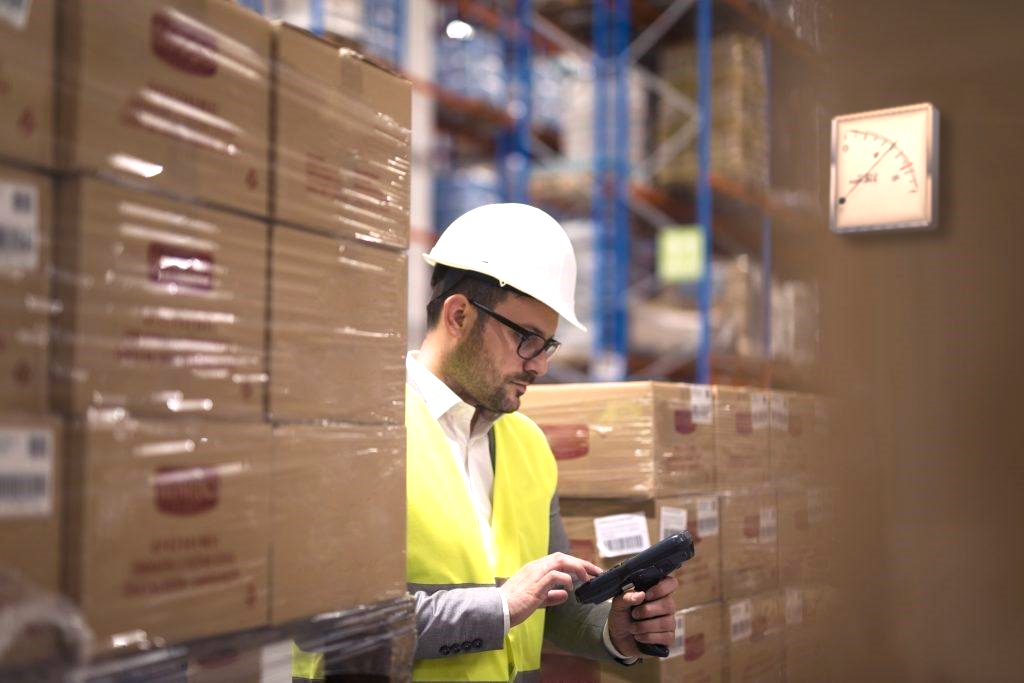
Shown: 5 A
